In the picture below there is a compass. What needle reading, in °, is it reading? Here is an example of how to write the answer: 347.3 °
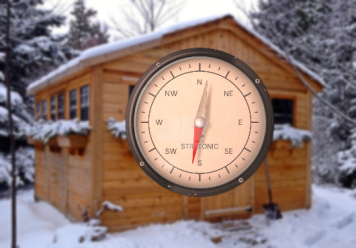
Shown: 190 °
